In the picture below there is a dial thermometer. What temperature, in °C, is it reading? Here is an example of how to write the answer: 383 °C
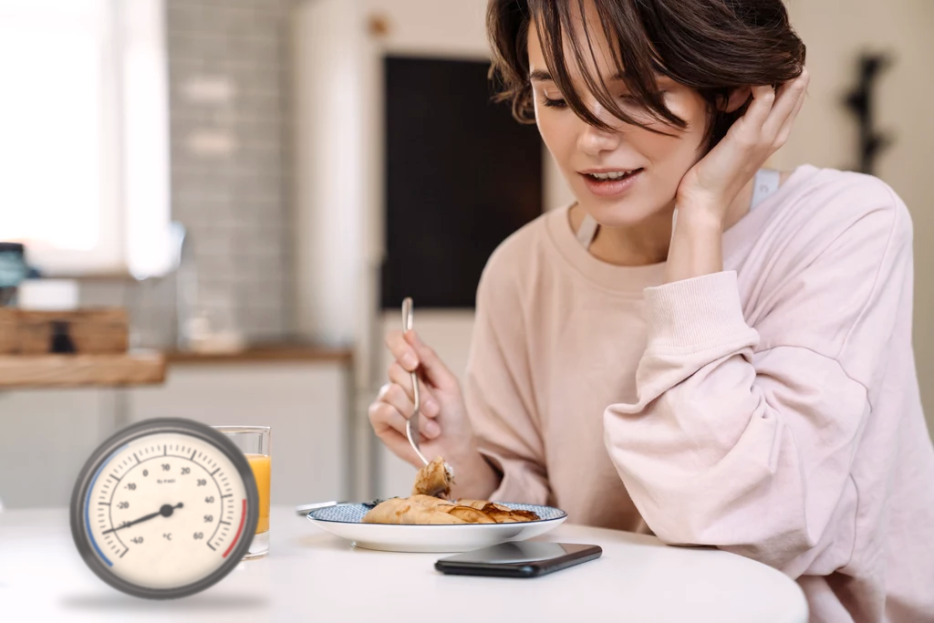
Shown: -30 °C
